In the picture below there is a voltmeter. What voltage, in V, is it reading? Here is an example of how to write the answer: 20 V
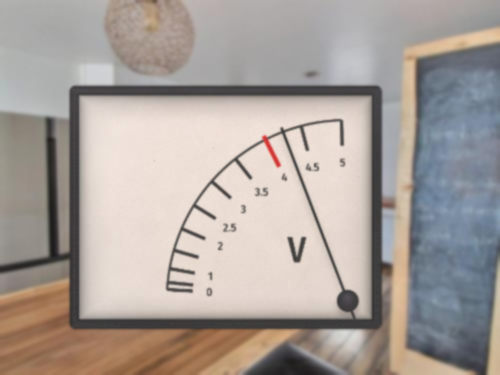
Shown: 4.25 V
